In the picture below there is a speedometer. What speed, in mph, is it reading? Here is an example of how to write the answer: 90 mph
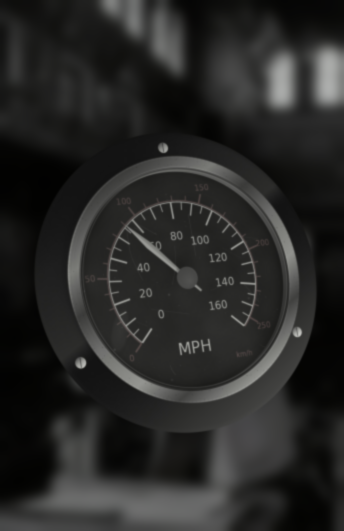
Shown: 55 mph
